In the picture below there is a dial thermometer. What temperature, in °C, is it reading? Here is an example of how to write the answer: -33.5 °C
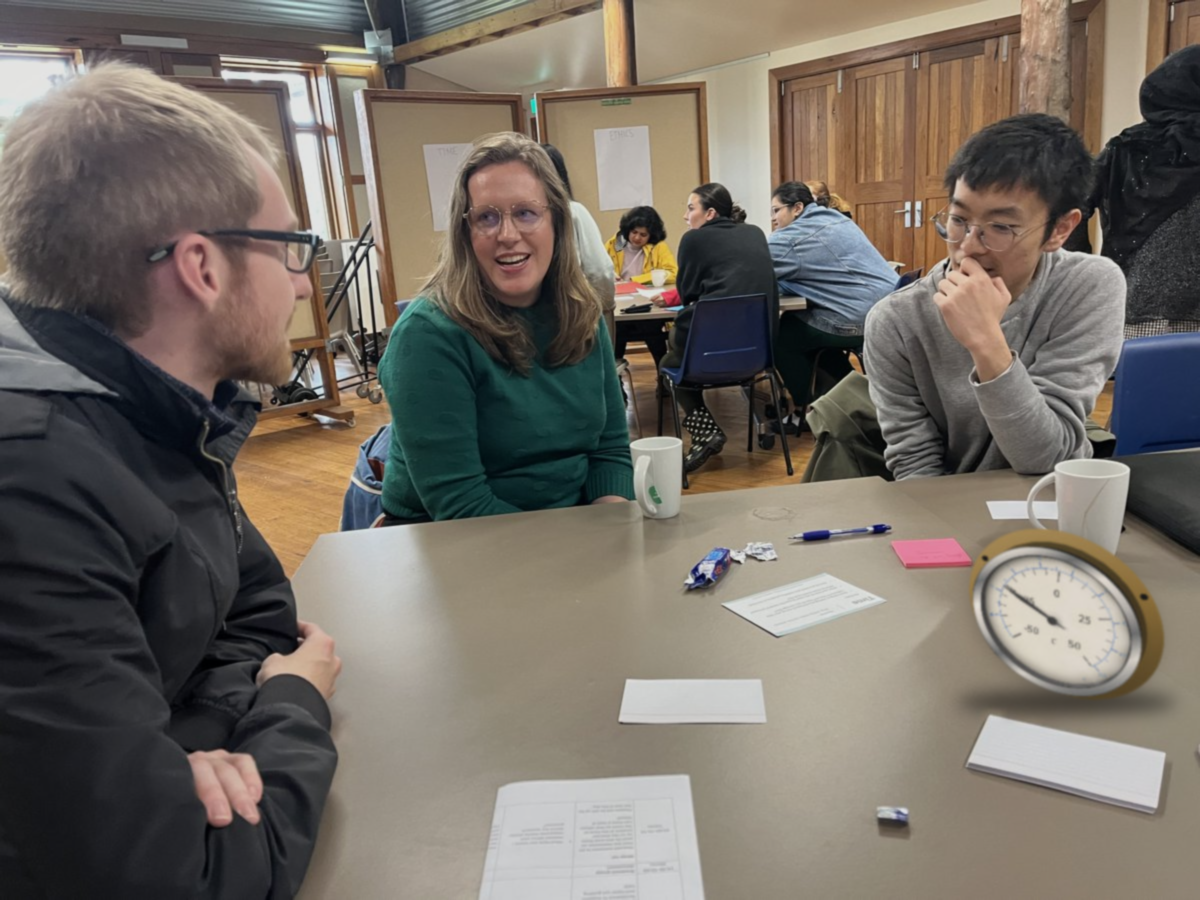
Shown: -25 °C
